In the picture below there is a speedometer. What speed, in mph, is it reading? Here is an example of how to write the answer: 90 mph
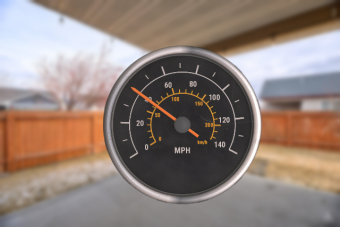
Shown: 40 mph
